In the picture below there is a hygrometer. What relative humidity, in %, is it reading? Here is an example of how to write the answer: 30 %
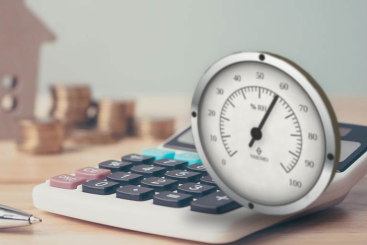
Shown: 60 %
